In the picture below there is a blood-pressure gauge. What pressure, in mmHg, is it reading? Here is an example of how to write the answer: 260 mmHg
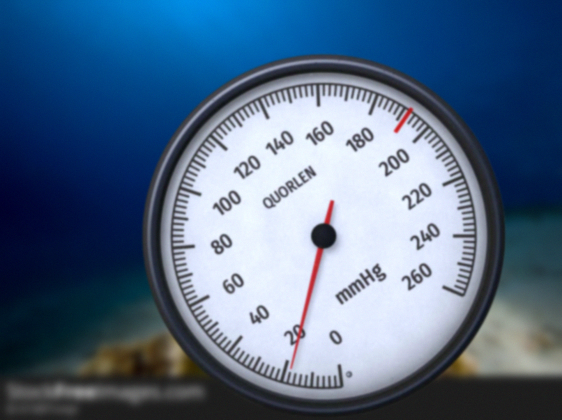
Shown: 18 mmHg
